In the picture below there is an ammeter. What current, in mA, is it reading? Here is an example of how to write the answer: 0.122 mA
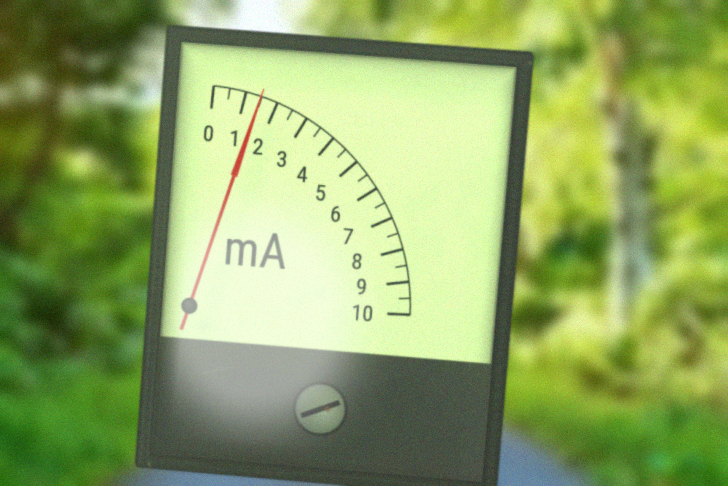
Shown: 1.5 mA
